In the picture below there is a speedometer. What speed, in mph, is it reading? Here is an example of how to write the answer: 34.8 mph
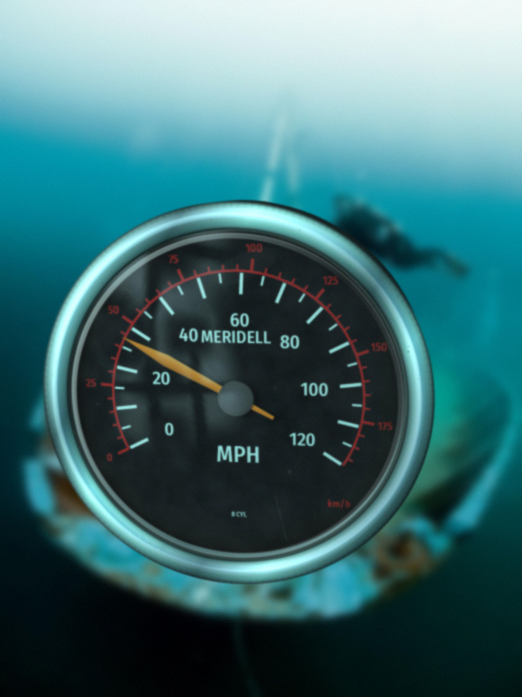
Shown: 27.5 mph
